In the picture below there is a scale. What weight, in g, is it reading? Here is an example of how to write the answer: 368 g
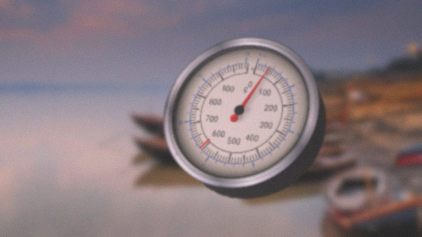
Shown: 50 g
